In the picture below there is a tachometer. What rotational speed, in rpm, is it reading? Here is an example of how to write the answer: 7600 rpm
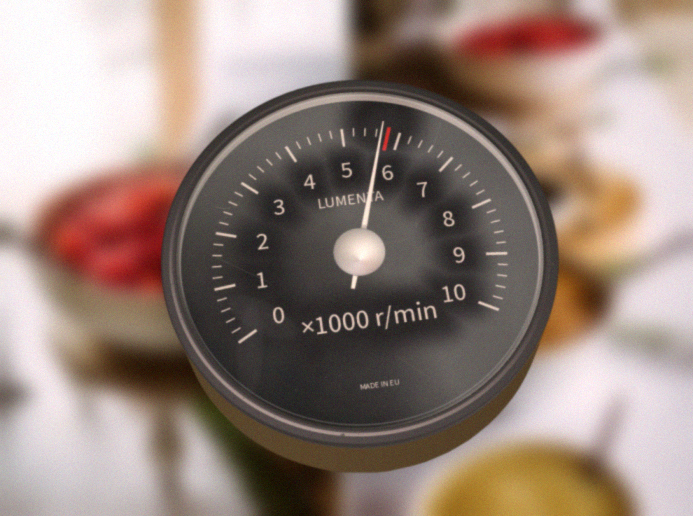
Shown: 5700 rpm
